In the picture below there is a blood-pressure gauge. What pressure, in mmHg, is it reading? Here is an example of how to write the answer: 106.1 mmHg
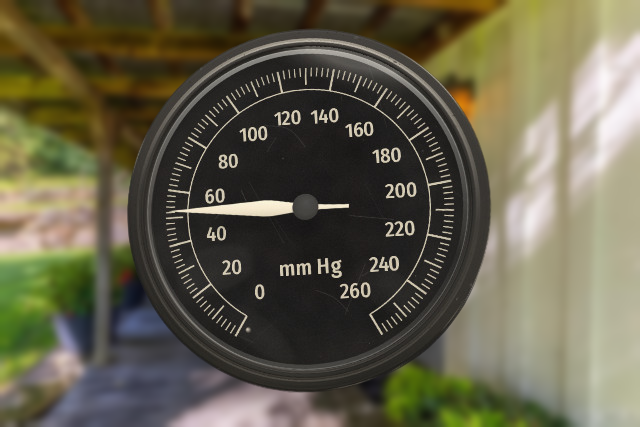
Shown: 52 mmHg
